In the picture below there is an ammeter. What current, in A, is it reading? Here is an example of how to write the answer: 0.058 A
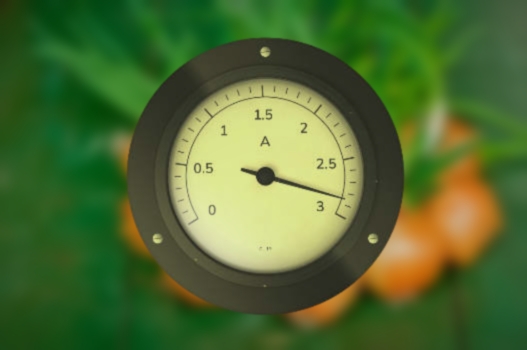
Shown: 2.85 A
